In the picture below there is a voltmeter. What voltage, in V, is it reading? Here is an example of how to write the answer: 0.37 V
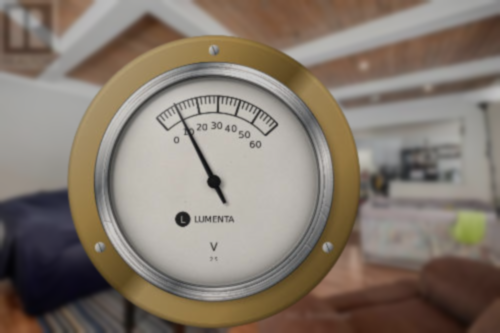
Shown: 10 V
